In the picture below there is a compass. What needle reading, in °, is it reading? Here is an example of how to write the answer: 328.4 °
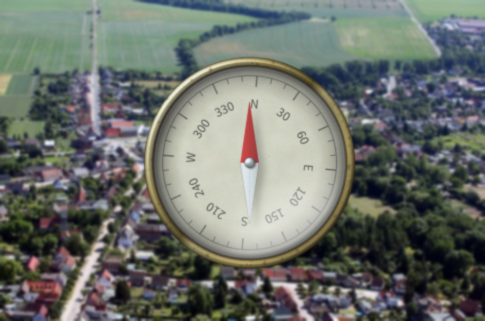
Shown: 355 °
